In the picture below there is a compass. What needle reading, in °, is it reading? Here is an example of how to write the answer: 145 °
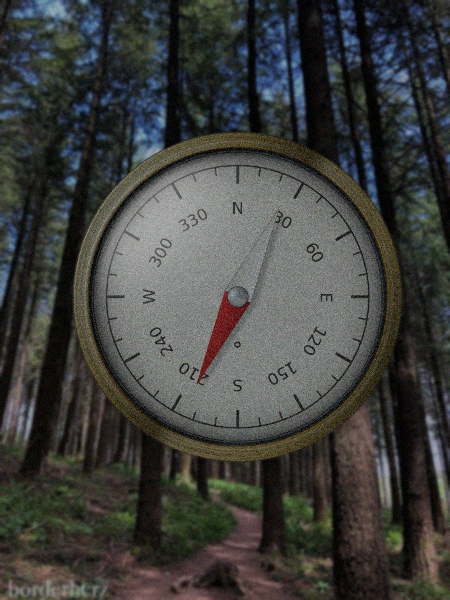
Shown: 205 °
